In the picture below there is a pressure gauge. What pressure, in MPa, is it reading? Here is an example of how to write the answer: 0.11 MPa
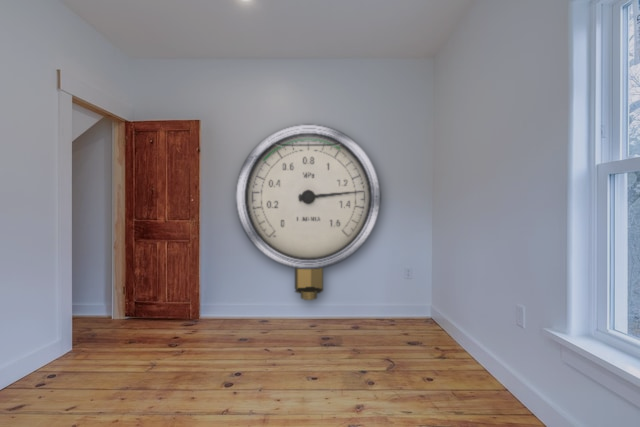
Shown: 1.3 MPa
